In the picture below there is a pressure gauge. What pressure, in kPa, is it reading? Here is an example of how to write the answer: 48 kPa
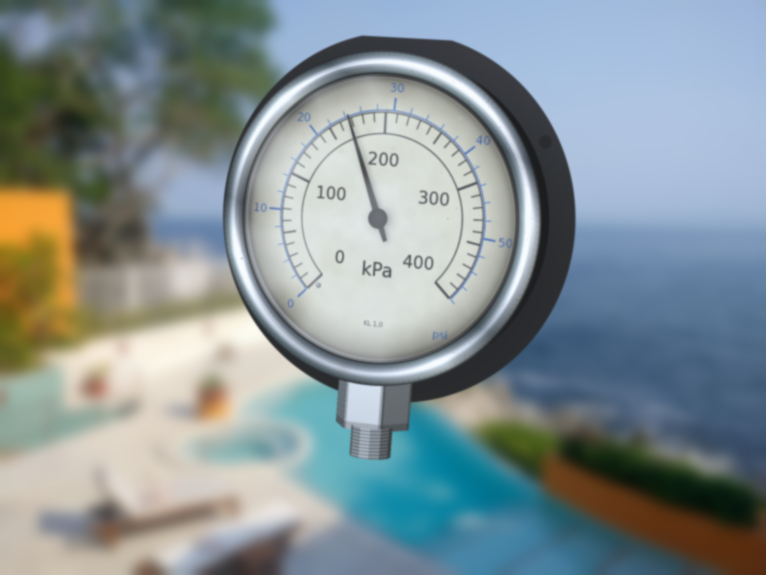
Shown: 170 kPa
